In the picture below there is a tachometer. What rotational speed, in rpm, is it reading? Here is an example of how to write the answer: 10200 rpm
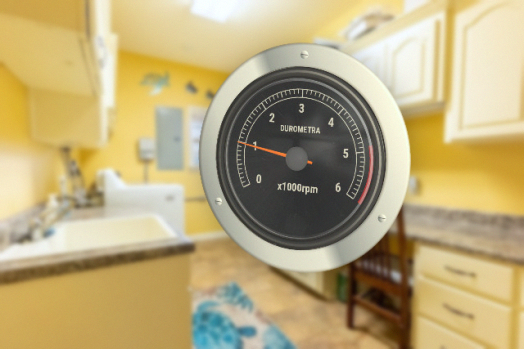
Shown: 1000 rpm
